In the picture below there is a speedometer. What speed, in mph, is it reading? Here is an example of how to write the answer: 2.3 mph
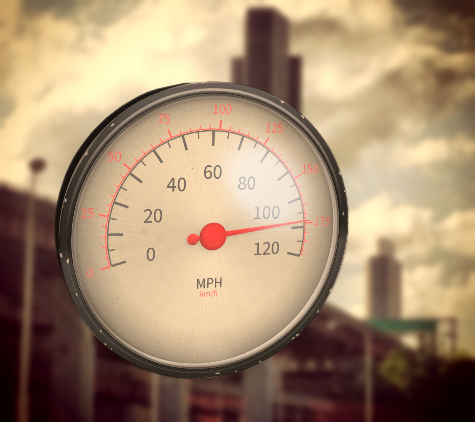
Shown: 107.5 mph
